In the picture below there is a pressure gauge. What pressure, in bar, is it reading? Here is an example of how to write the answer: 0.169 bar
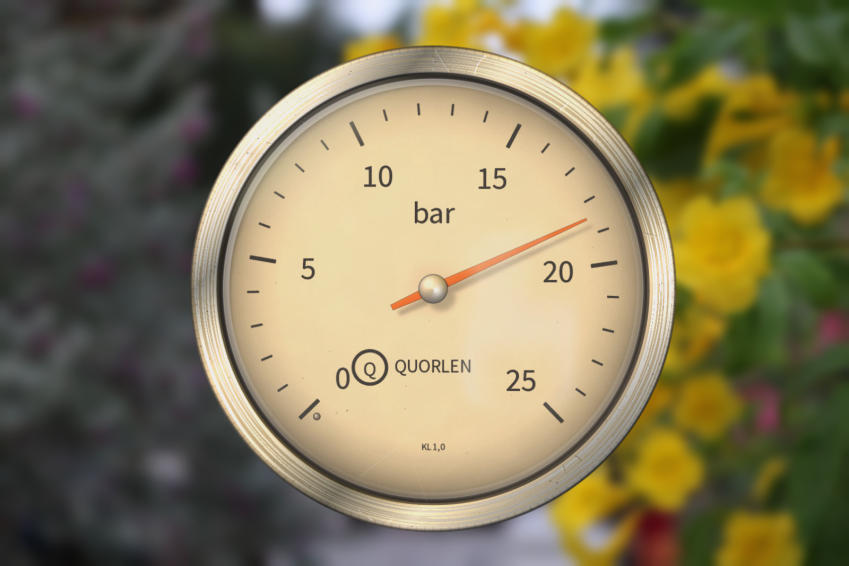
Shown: 18.5 bar
